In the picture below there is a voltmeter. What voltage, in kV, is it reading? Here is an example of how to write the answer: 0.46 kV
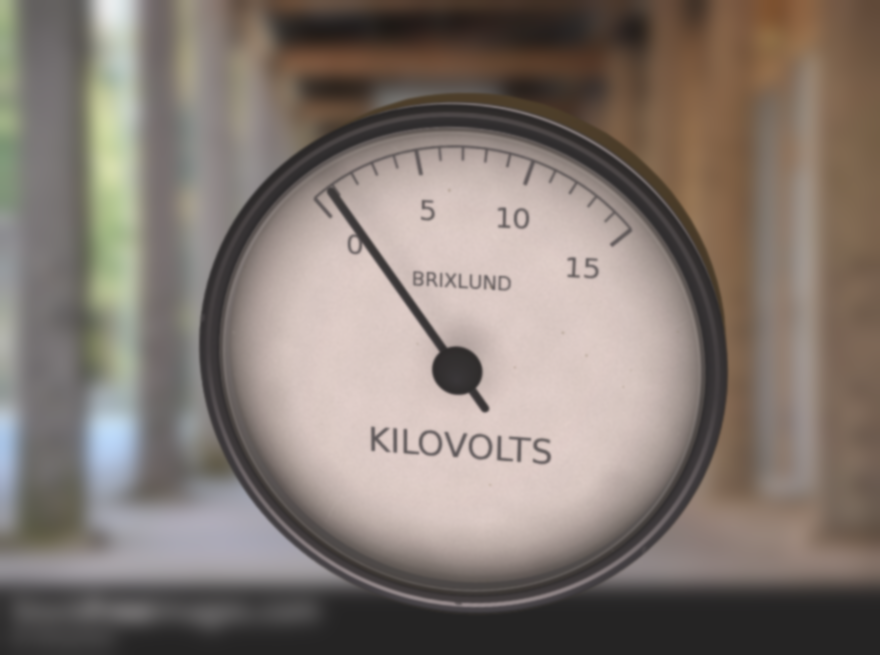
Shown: 1 kV
